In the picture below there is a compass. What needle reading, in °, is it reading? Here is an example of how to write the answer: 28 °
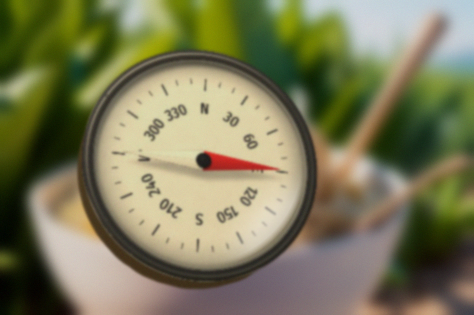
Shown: 90 °
